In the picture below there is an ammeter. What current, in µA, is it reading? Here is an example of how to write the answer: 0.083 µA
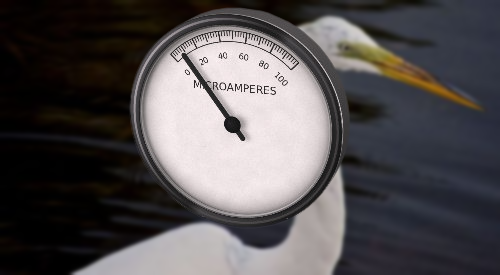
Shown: 10 µA
